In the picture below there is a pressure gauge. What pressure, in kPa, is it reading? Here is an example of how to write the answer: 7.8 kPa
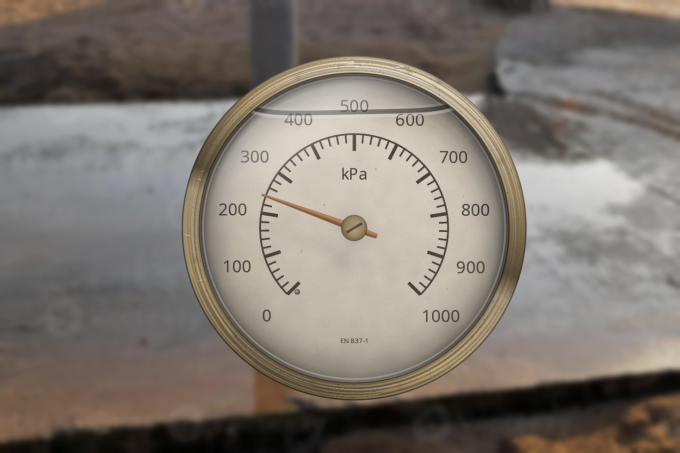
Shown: 240 kPa
